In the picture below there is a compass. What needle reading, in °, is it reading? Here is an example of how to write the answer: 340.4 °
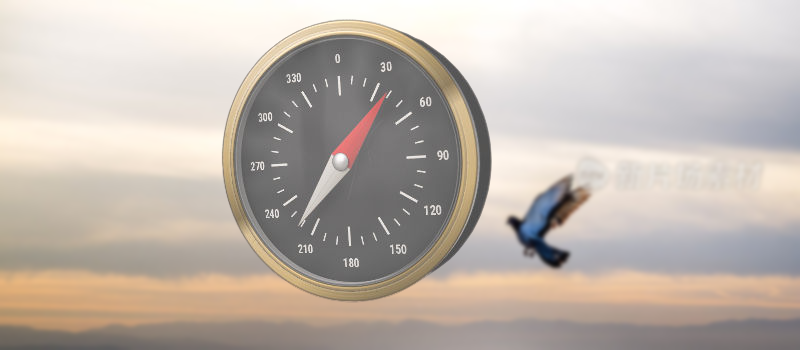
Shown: 40 °
